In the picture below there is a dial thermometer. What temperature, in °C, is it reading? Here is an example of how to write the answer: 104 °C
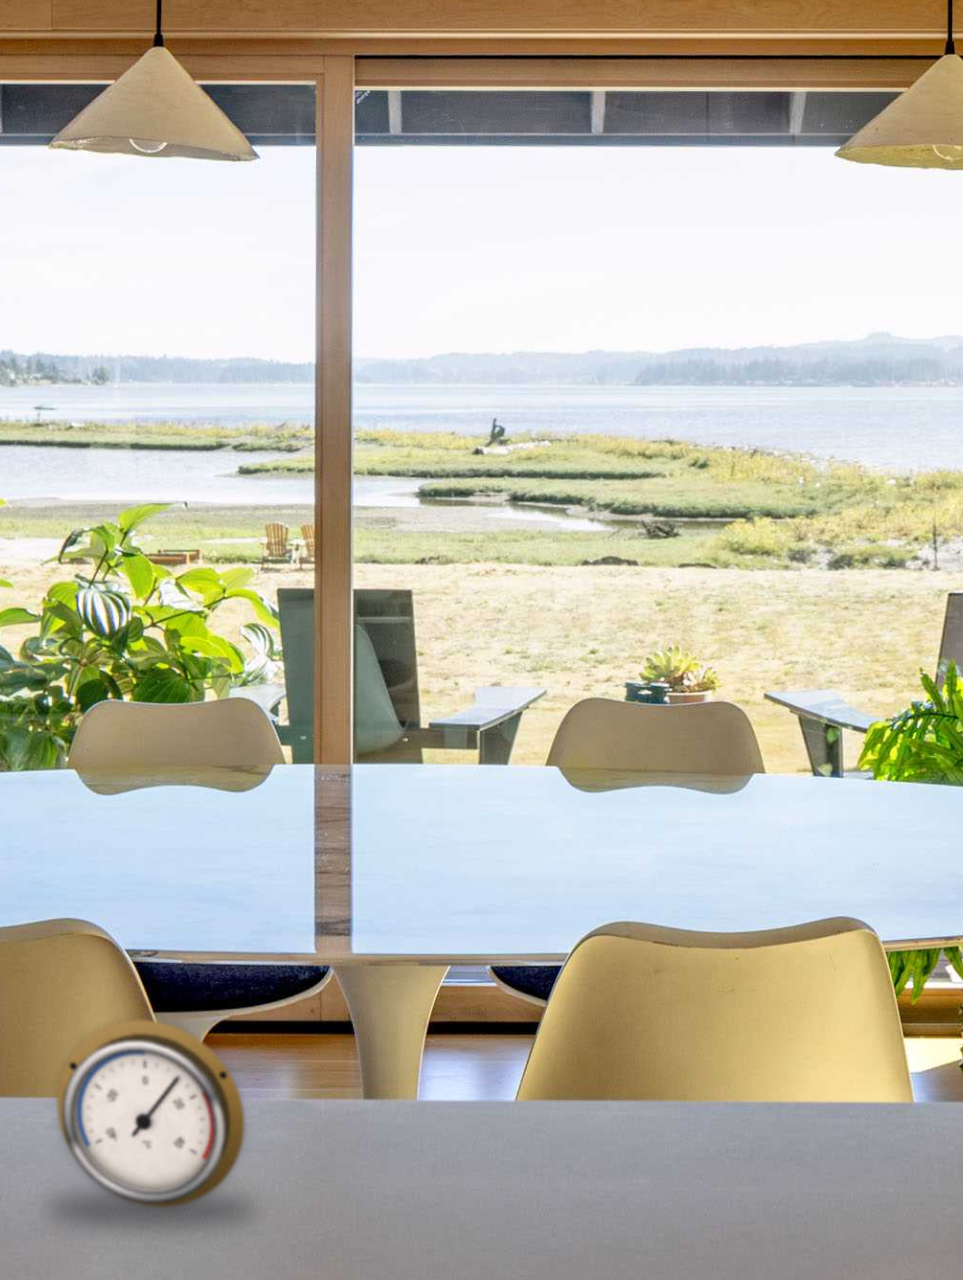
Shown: 12 °C
